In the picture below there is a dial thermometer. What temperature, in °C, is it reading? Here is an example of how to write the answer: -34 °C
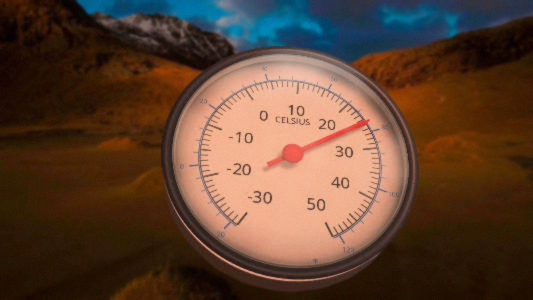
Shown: 25 °C
